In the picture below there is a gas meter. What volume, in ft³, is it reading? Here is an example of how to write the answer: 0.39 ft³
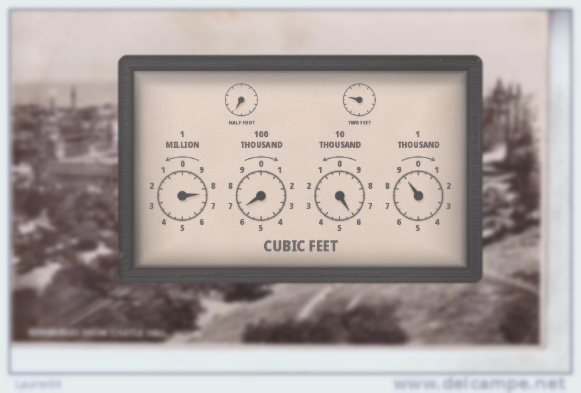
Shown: 765900 ft³
